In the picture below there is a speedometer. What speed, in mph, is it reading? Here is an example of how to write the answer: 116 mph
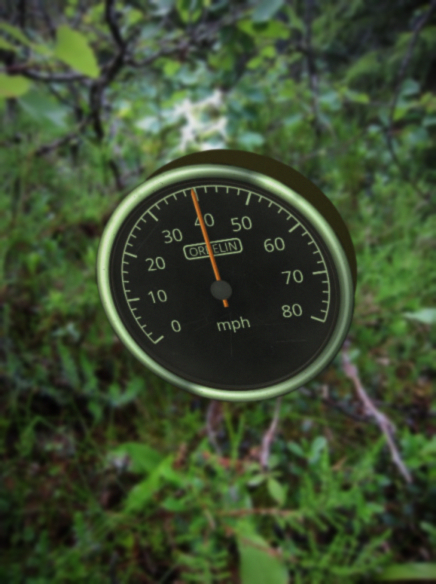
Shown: 40 mph
